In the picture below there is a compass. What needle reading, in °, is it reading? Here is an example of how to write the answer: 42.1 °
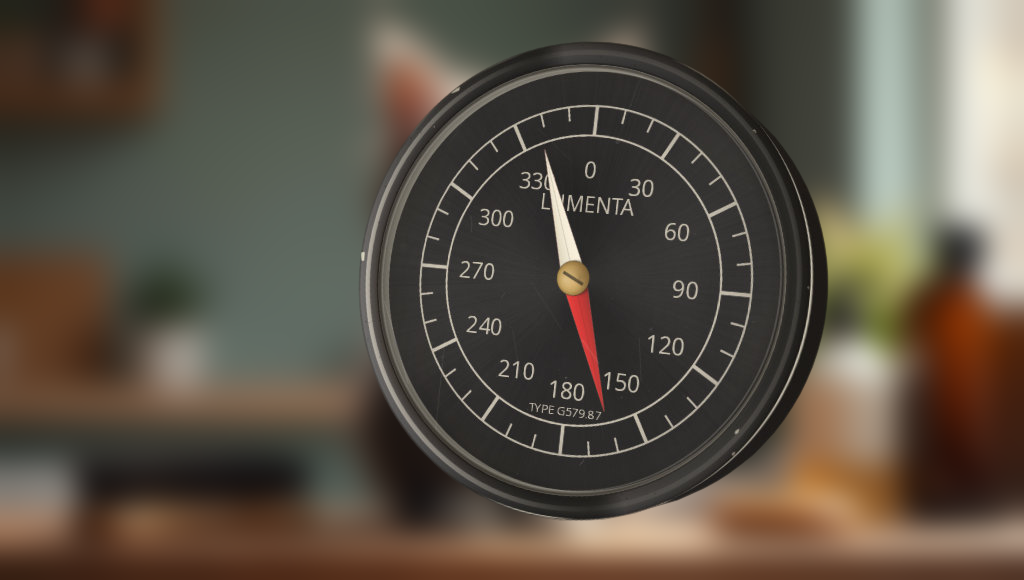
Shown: 160 °
